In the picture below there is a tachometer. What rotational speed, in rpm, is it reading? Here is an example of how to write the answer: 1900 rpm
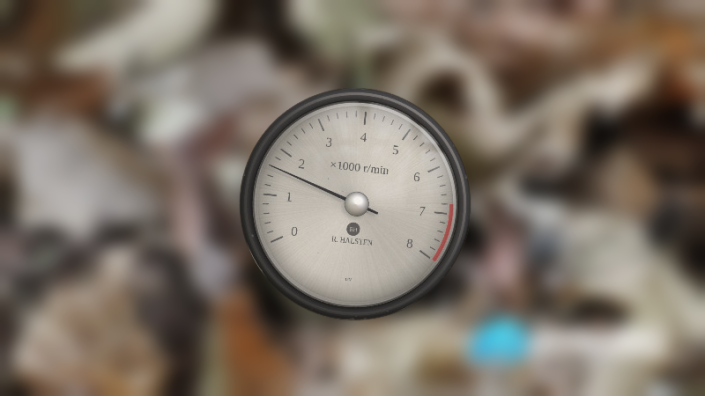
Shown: 1600 rpm
